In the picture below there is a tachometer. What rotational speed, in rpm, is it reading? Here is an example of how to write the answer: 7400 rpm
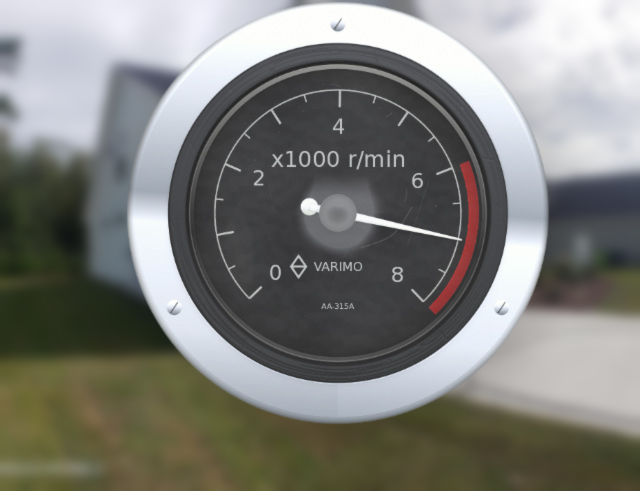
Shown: 7000 rpm
